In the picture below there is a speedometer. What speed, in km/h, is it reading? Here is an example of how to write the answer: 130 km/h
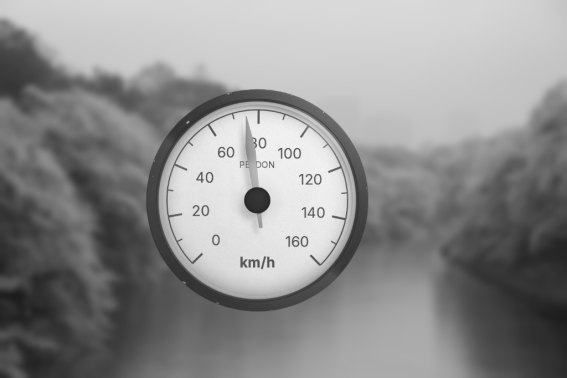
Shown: 75 km/h
